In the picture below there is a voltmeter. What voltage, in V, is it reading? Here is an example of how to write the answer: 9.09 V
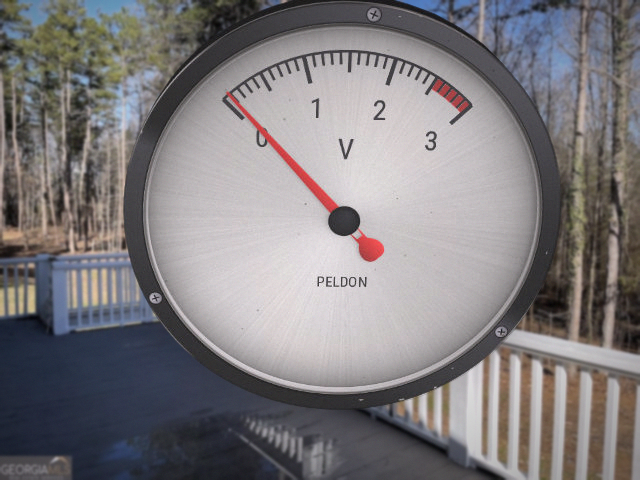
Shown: 0.1 V
